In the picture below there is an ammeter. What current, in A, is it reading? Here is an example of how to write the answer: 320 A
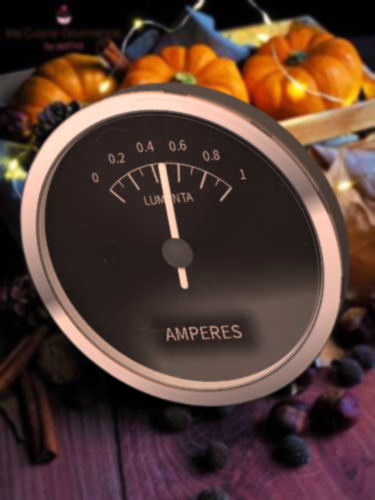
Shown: 0.5 A
